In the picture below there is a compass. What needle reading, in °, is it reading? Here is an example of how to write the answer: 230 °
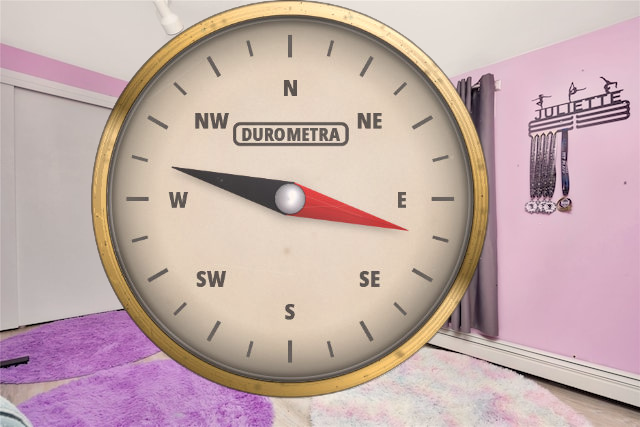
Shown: 105 °
